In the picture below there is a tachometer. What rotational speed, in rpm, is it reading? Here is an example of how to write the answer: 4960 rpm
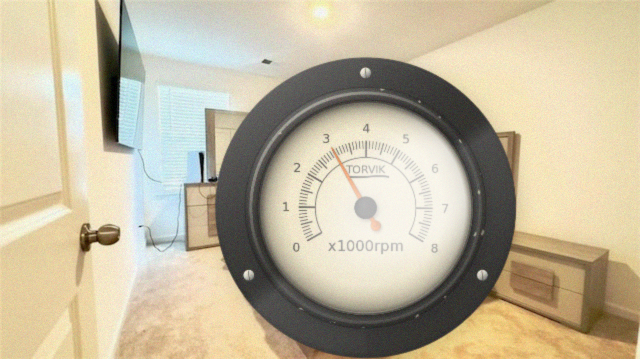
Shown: 3000 rpm
